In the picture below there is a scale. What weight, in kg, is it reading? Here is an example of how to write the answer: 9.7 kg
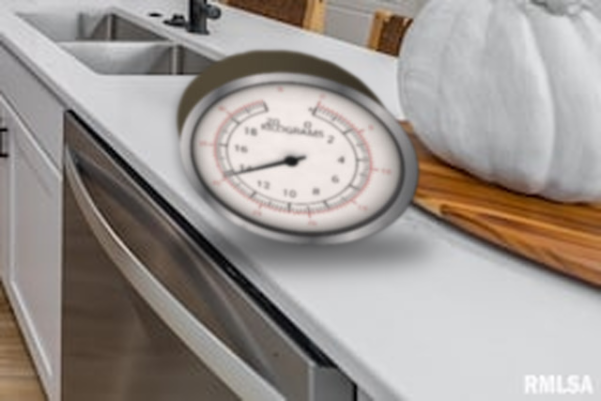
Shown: 14 kg
